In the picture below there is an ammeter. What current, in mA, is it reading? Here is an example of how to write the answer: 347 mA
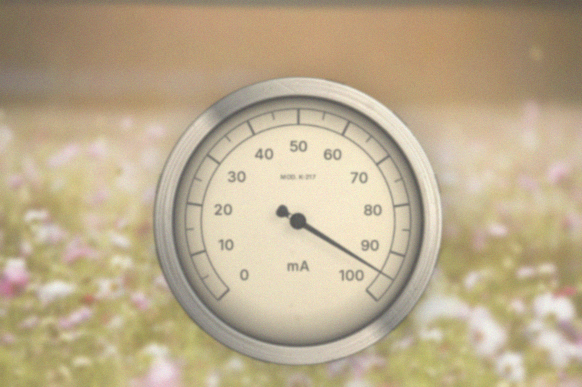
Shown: 95 mA
